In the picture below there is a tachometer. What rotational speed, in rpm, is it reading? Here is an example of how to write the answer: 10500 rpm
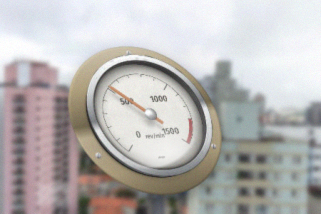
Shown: 500 rpm
